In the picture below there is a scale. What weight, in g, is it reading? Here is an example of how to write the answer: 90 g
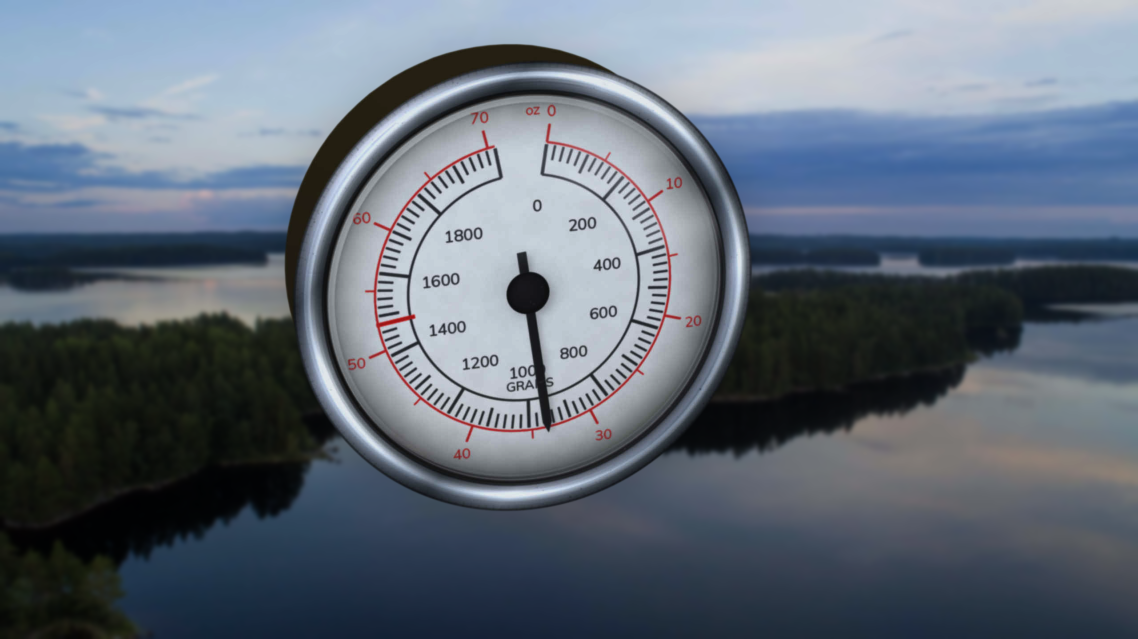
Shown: 960 g
